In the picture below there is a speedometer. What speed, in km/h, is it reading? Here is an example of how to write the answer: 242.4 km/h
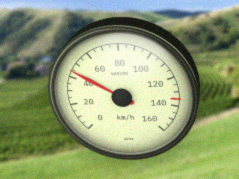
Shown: 45 km/h
